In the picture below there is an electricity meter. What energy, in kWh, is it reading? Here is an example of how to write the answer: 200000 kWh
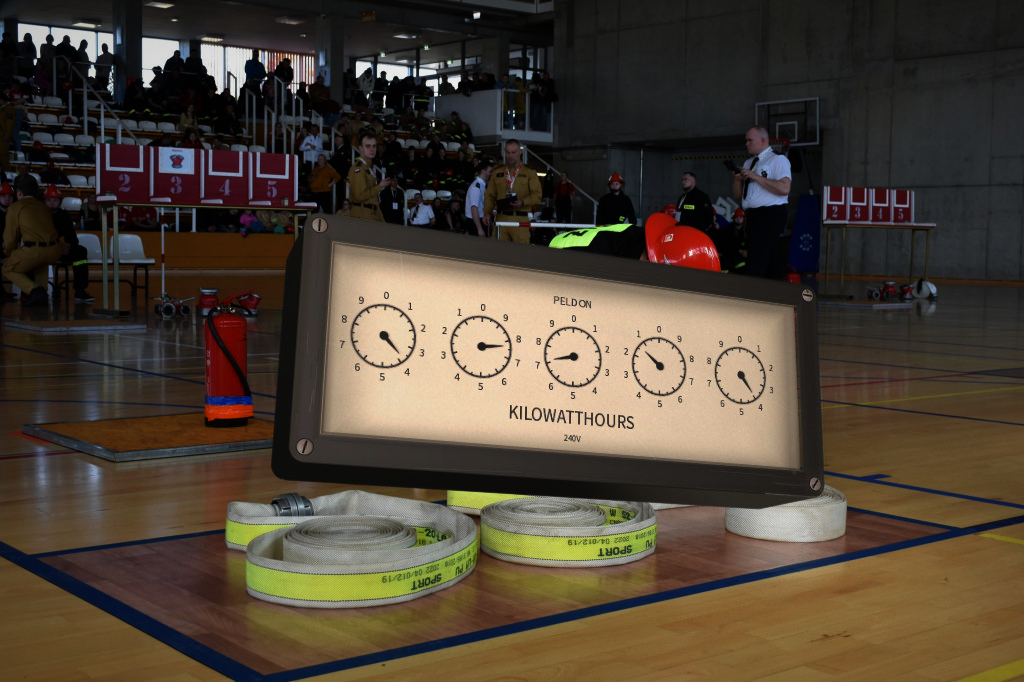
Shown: 37714 kWh
